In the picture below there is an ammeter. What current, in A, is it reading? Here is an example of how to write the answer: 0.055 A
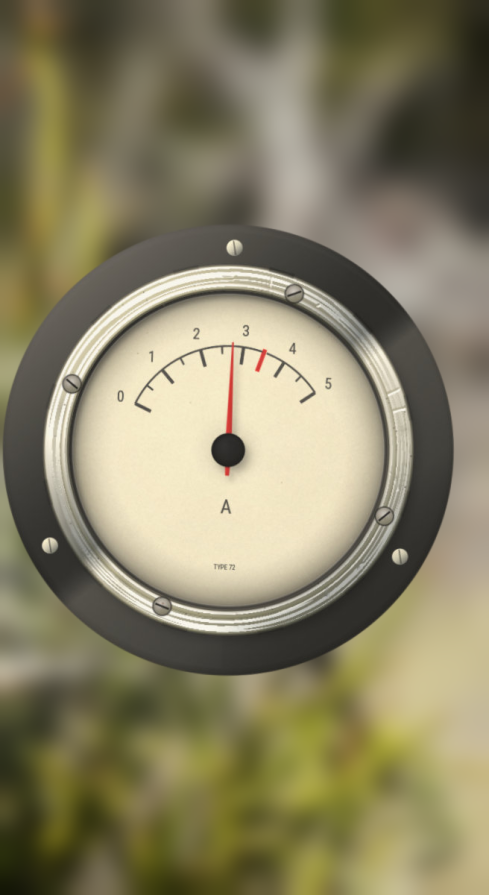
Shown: 2.75 A
